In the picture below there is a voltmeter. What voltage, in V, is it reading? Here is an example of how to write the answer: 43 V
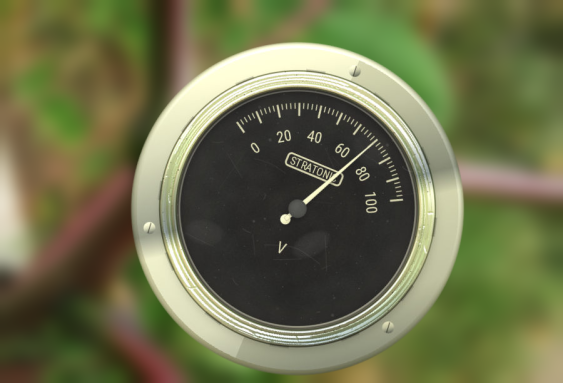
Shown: 70 V
